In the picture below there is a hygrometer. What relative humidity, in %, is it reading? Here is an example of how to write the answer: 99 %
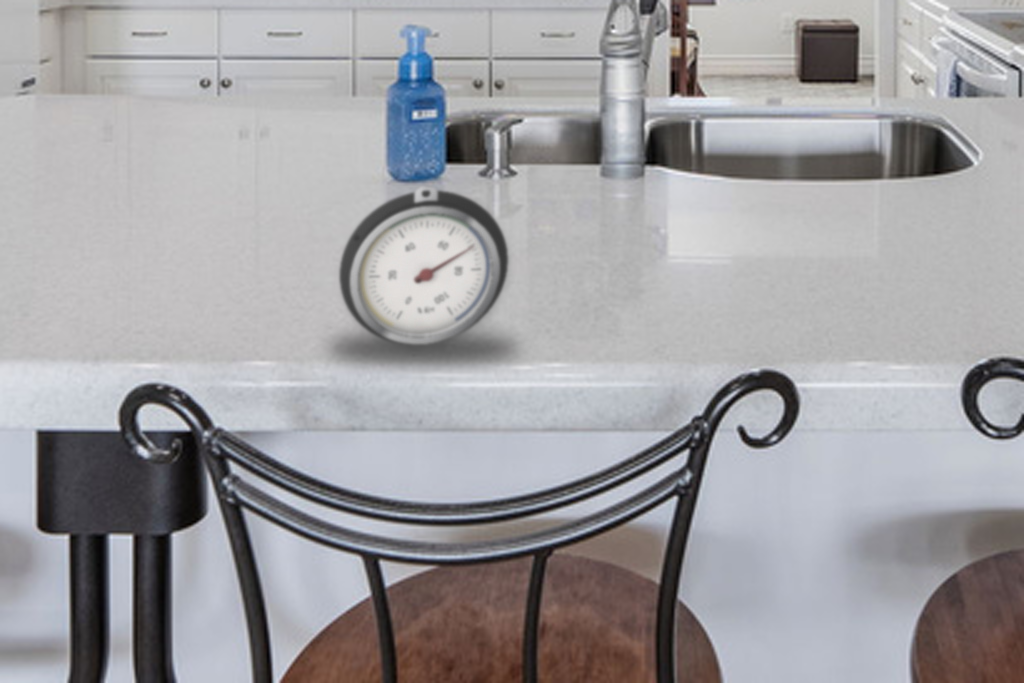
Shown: 70 %
